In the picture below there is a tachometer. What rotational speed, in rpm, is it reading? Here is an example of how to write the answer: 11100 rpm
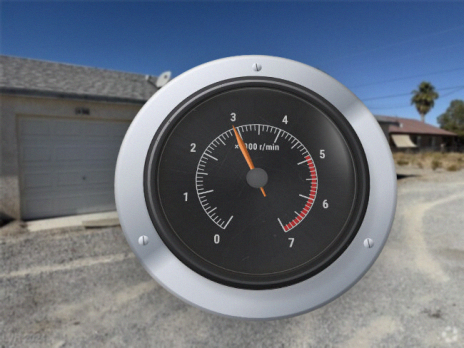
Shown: 2900 rpm
